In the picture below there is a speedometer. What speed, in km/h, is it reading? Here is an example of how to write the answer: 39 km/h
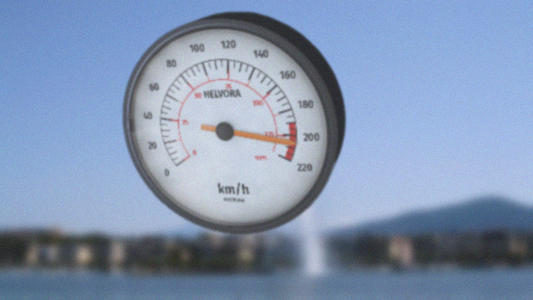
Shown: 205 km/h
